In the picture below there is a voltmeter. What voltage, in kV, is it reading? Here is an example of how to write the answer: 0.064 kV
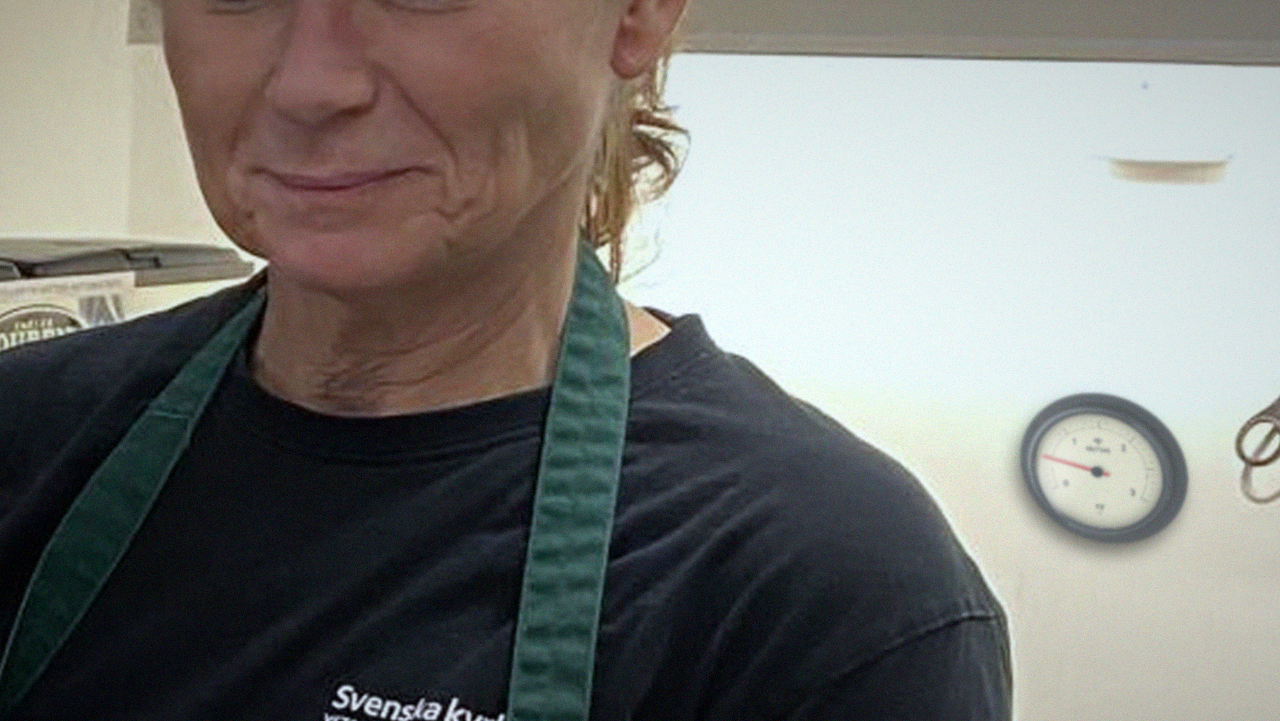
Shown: 0.5 kV
